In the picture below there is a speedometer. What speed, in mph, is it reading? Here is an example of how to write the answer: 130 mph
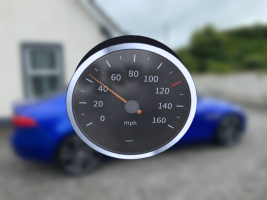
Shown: 45 mph
